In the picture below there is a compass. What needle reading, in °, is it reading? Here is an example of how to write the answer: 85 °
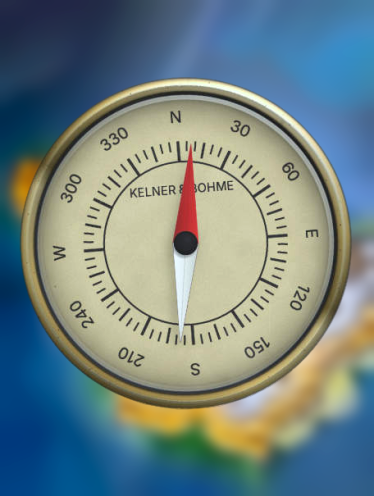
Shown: 7.5 °
